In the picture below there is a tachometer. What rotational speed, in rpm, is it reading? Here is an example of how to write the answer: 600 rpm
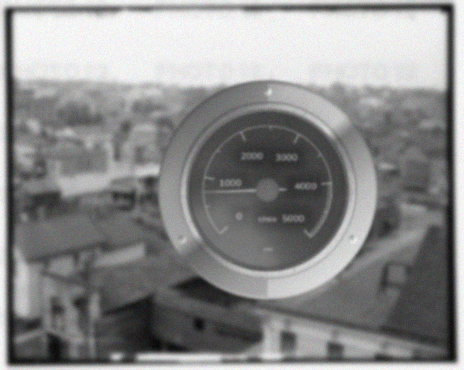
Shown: 750 rpm
